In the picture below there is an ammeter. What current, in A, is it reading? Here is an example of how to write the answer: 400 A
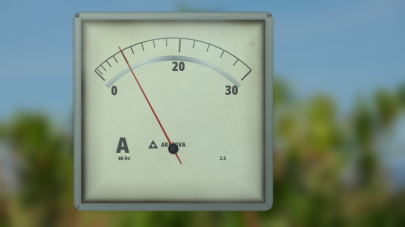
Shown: 10 A
